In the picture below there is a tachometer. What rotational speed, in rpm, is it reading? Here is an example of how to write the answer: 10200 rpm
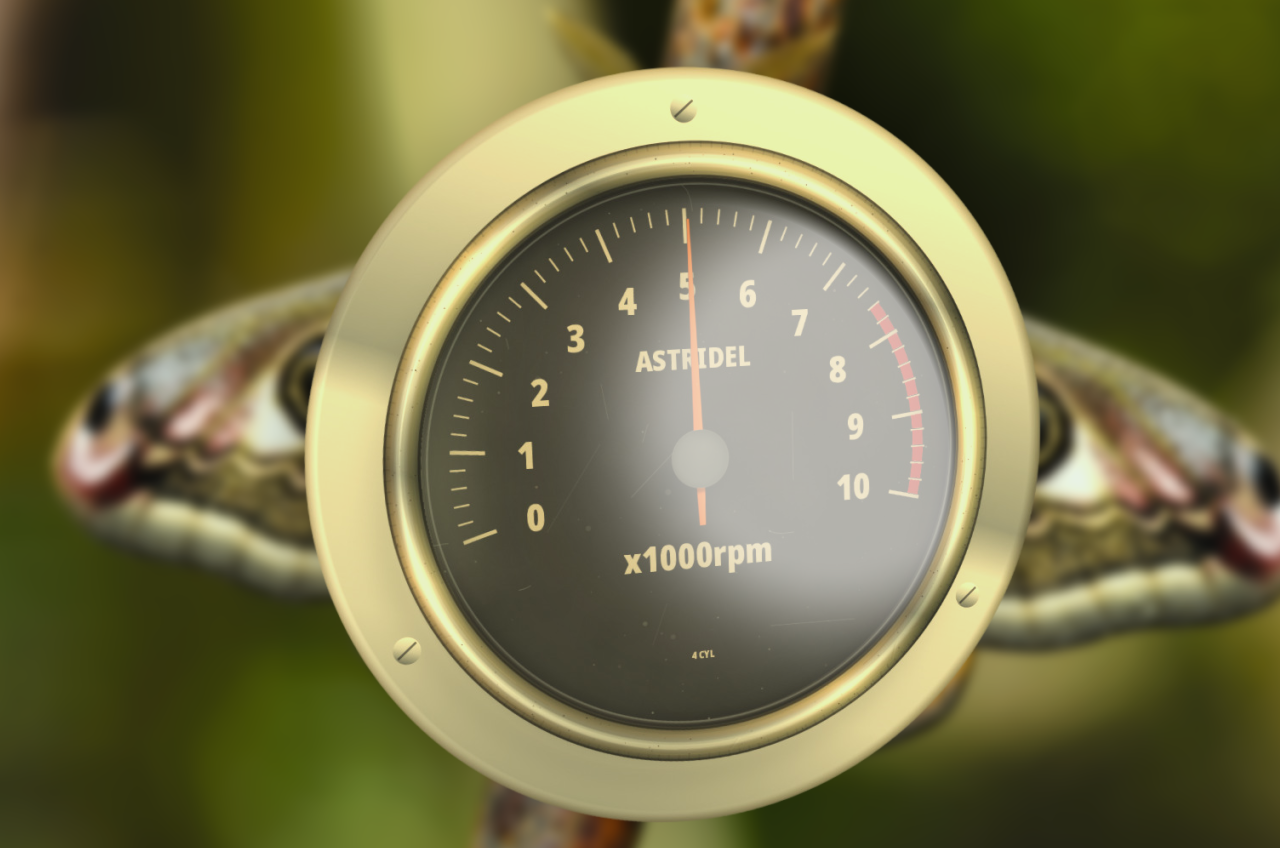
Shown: 5000 rpm
